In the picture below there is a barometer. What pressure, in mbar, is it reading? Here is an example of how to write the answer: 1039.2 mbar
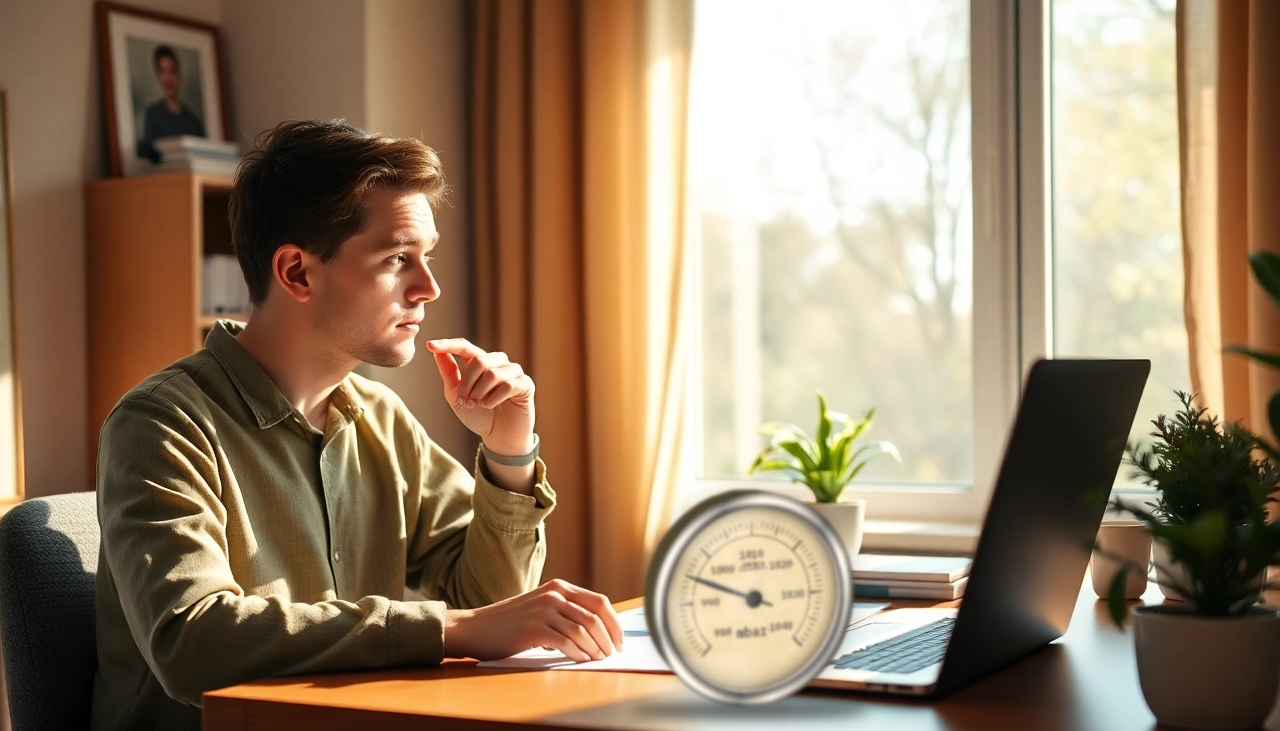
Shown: 995 mbar
